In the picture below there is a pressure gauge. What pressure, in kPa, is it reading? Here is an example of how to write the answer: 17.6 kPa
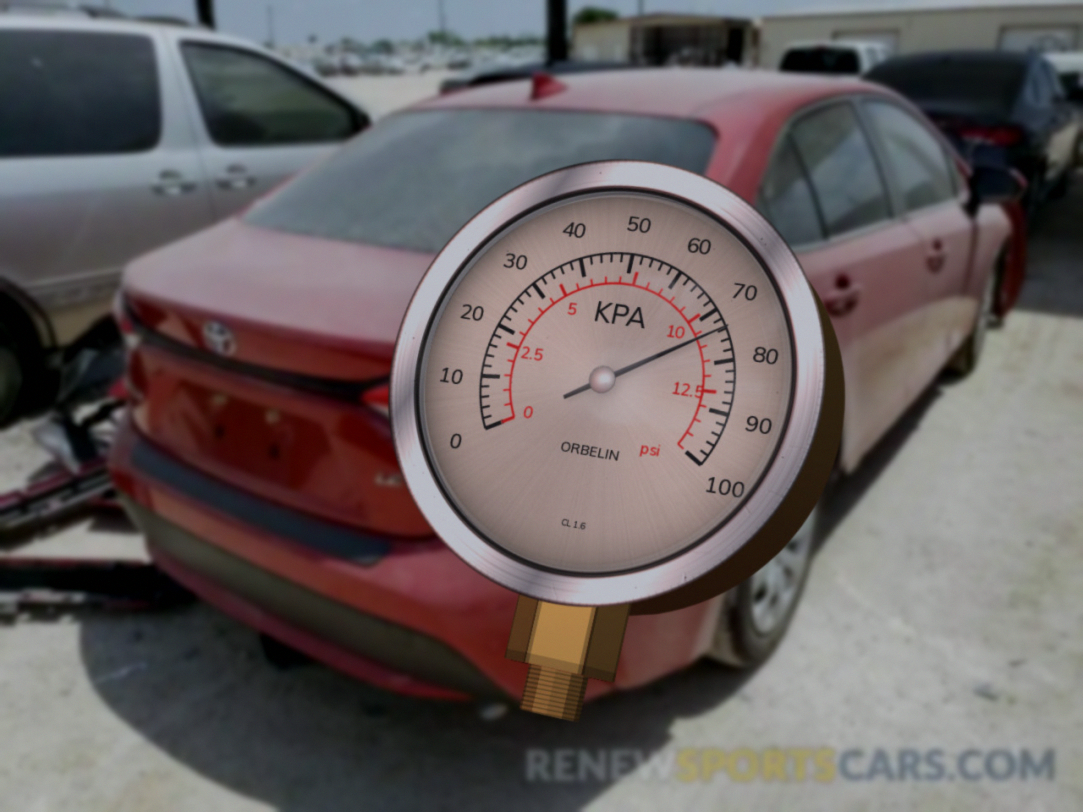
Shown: 74 kPa
